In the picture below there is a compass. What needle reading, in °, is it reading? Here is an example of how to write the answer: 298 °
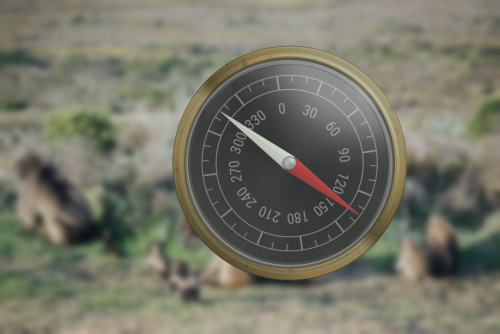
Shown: 135 °
